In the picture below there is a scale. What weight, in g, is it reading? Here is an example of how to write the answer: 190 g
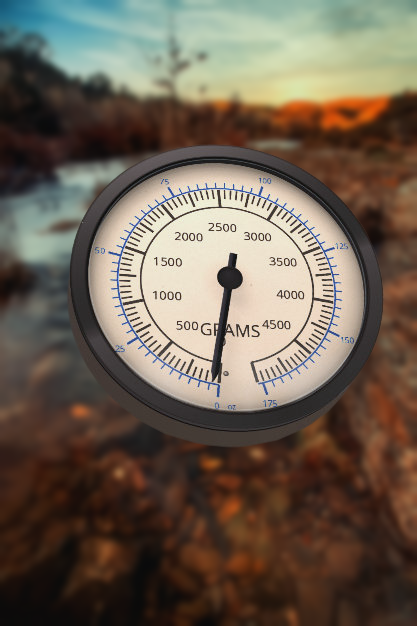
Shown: 50 g
